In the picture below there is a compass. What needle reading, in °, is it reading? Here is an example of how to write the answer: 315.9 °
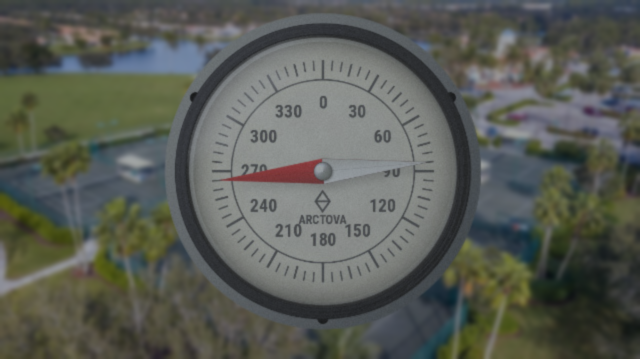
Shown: 265 °
